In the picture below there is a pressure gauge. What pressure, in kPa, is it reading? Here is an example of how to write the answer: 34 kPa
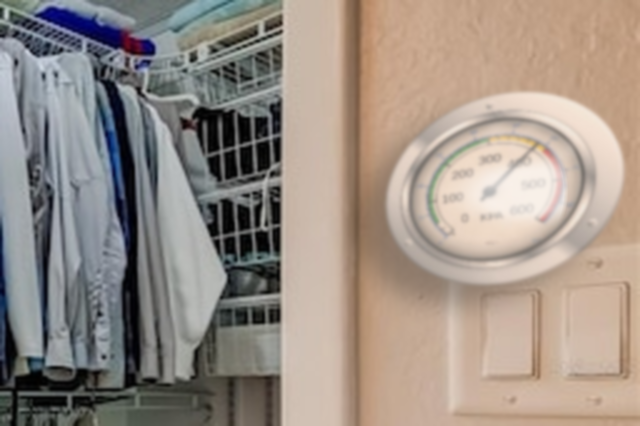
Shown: 400 kPa
